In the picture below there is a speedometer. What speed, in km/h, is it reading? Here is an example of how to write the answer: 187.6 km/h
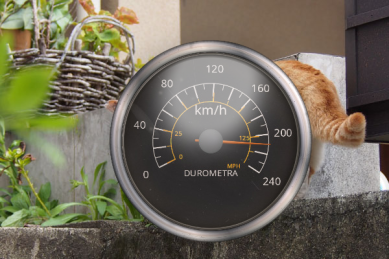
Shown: 210 km/h
